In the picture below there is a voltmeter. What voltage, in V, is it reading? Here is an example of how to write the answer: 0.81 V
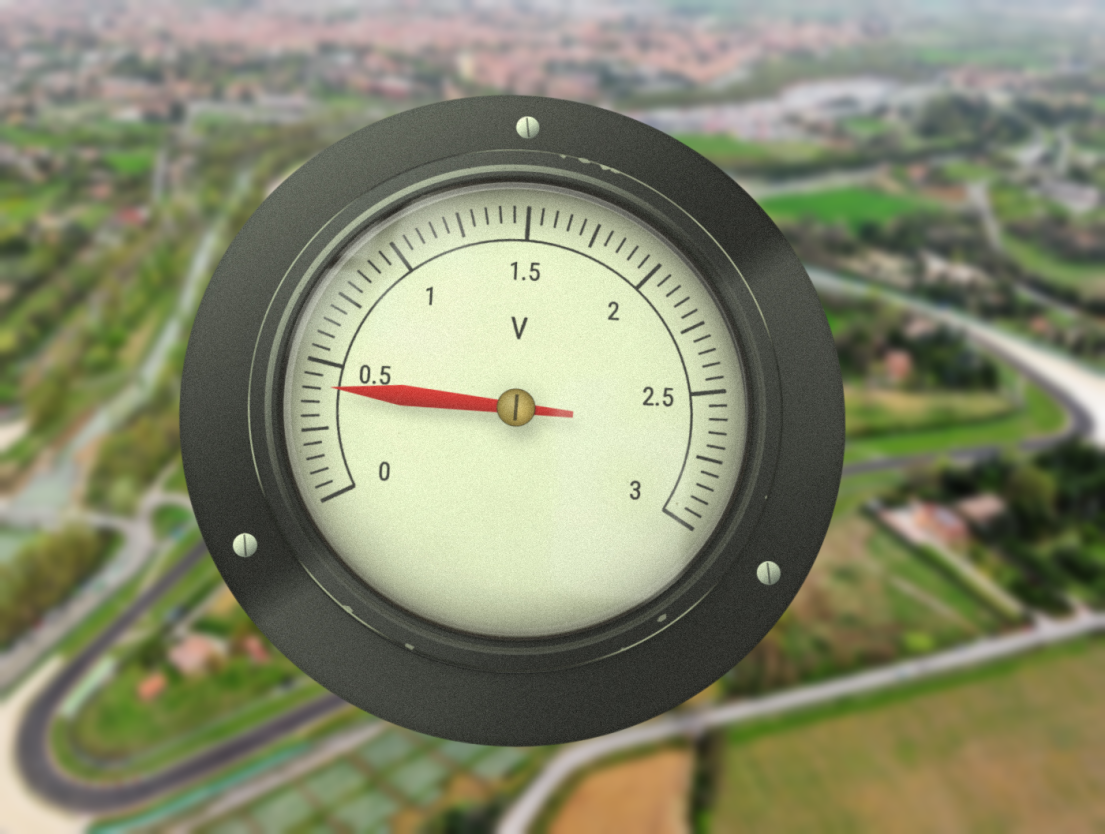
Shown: 0.4 V
